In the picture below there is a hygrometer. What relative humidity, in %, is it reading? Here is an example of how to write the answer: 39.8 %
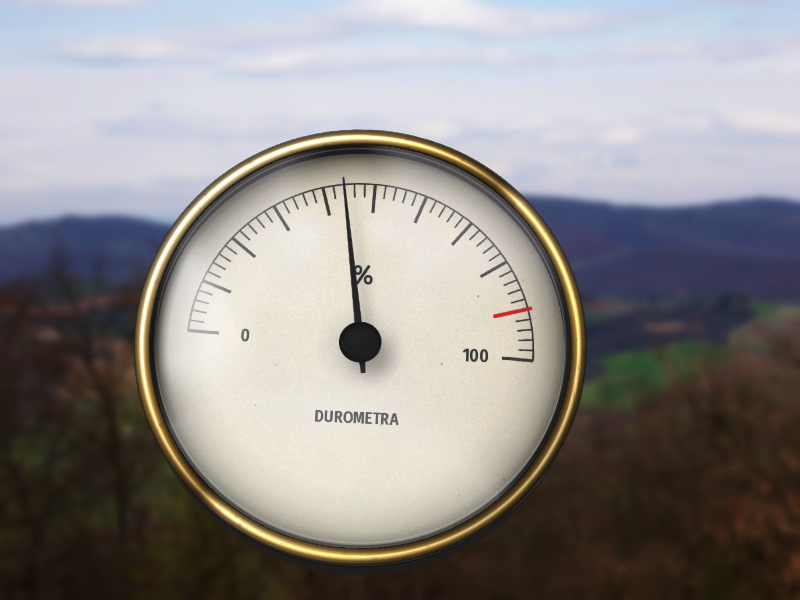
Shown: 44 %
